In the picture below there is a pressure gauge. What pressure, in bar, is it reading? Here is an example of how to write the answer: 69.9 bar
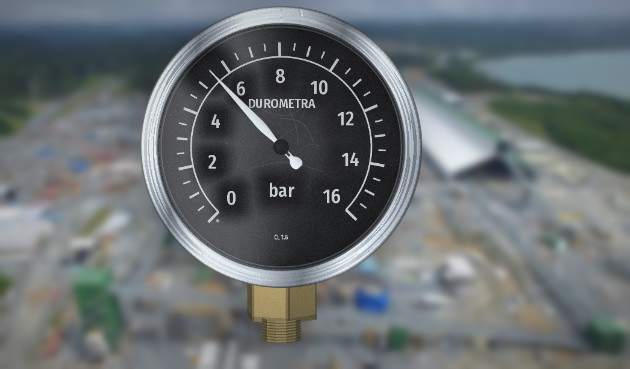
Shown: 5.5 bar
